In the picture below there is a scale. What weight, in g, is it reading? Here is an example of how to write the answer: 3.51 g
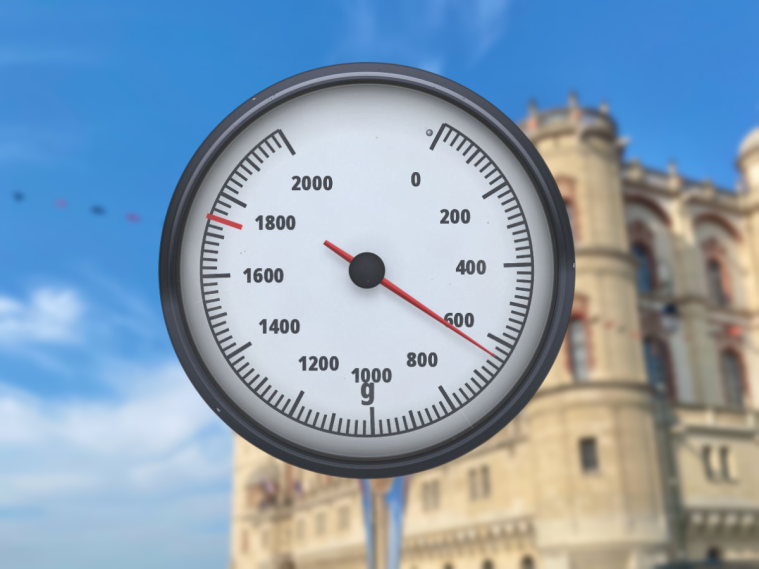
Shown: 640 g
